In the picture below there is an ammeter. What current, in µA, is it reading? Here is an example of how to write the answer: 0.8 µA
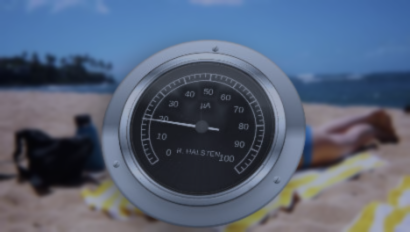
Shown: 18 µA
